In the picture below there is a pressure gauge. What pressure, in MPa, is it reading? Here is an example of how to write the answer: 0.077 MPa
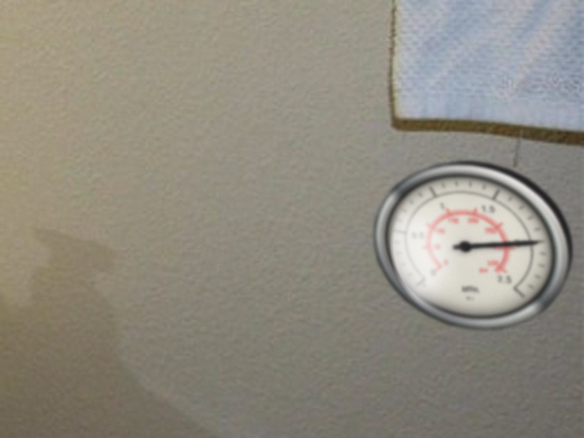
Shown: 2 MPa
